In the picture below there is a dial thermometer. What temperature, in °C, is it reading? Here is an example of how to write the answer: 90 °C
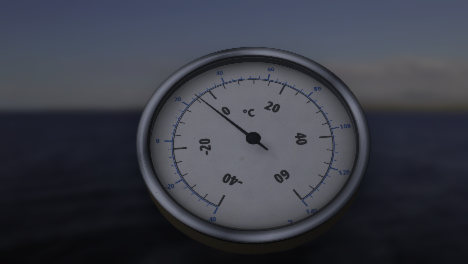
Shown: -4 °C
